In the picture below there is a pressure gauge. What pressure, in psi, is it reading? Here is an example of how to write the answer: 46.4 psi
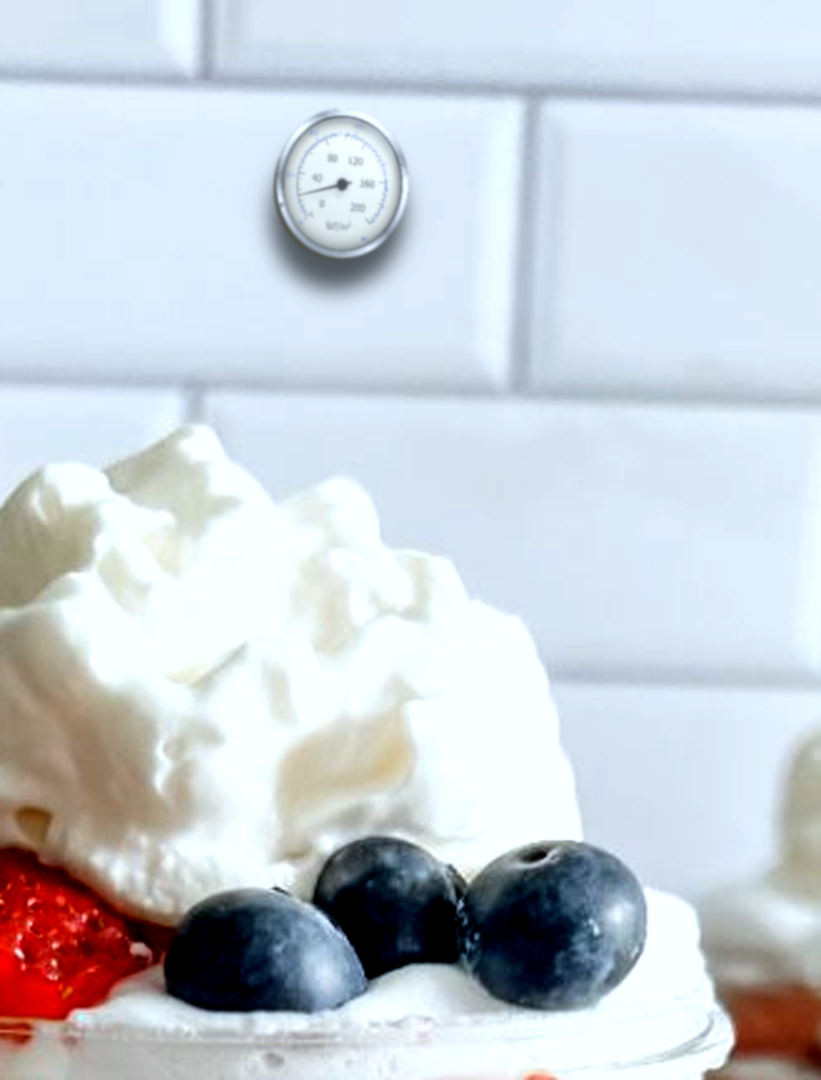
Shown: 20 psi
